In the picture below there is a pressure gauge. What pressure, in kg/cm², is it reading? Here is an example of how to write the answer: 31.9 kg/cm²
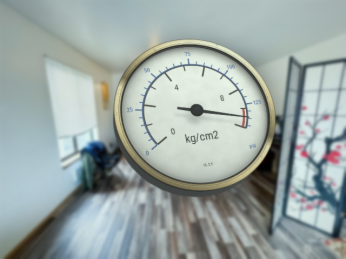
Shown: 9.5 kg/cm²
